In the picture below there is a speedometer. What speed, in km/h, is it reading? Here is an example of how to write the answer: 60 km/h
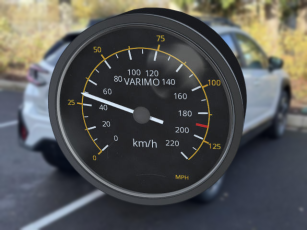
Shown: 50 km/h
